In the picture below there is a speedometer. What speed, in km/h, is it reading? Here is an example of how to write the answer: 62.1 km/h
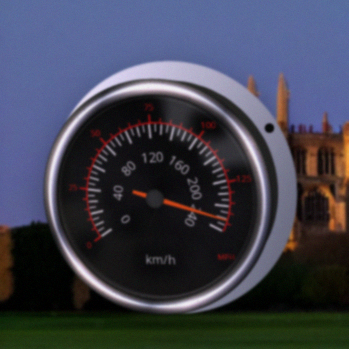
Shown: 230 km/h
